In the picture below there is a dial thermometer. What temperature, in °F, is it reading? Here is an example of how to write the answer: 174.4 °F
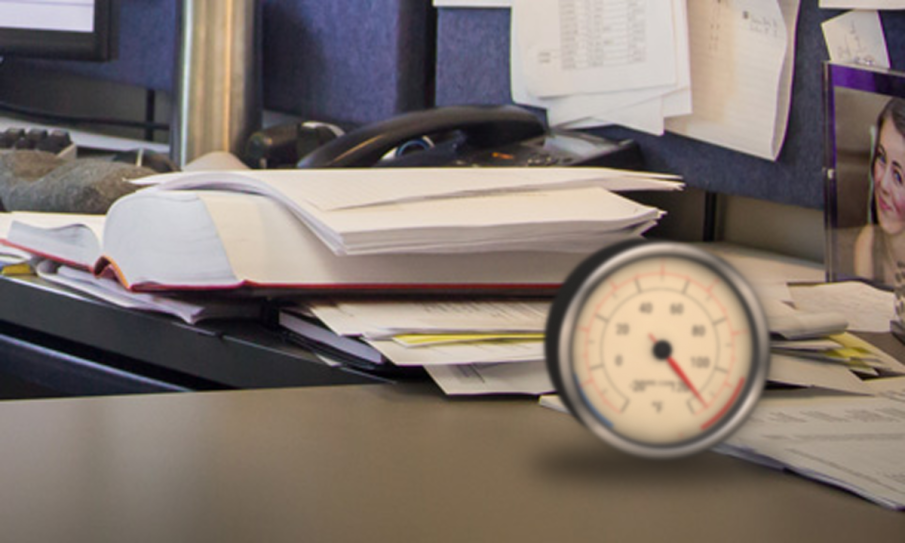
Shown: 115 °F
